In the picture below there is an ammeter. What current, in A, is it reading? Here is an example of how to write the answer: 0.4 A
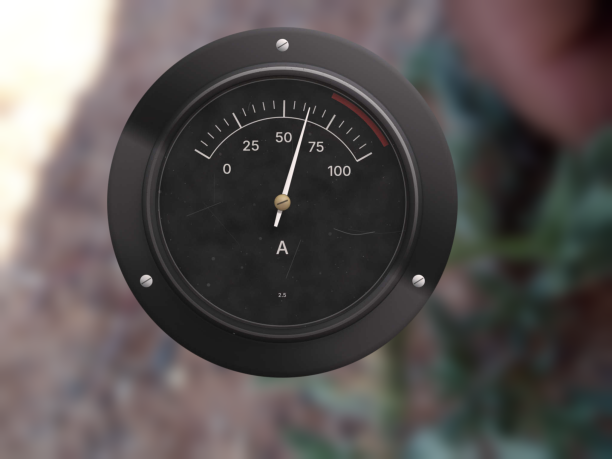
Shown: 62.5 A
